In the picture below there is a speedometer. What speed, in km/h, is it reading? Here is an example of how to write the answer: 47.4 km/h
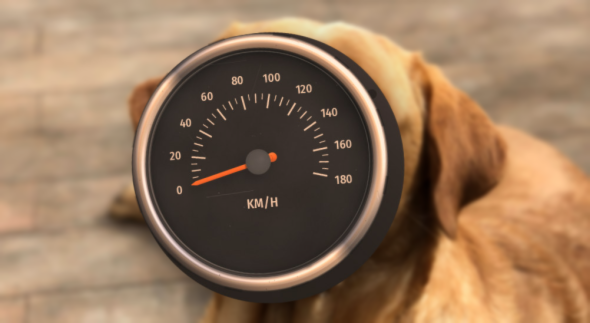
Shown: 0 km/h
